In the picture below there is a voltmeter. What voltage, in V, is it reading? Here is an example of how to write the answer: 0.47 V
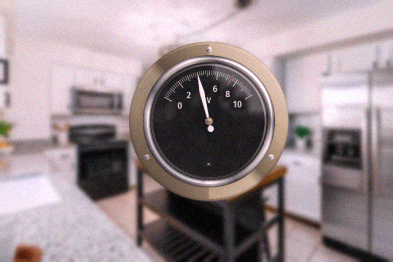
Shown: 4 V
